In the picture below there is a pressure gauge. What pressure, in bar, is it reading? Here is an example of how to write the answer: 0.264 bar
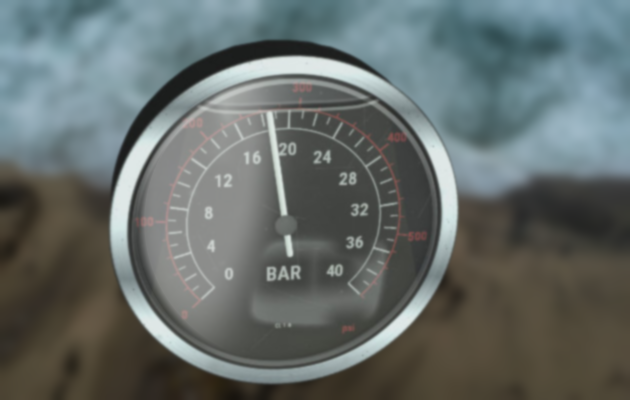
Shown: 18.5 bar
